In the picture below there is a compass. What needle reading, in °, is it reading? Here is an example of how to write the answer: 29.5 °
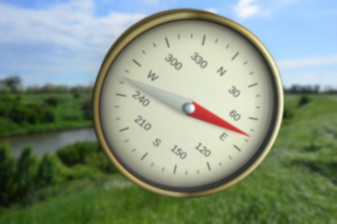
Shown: 75 °
